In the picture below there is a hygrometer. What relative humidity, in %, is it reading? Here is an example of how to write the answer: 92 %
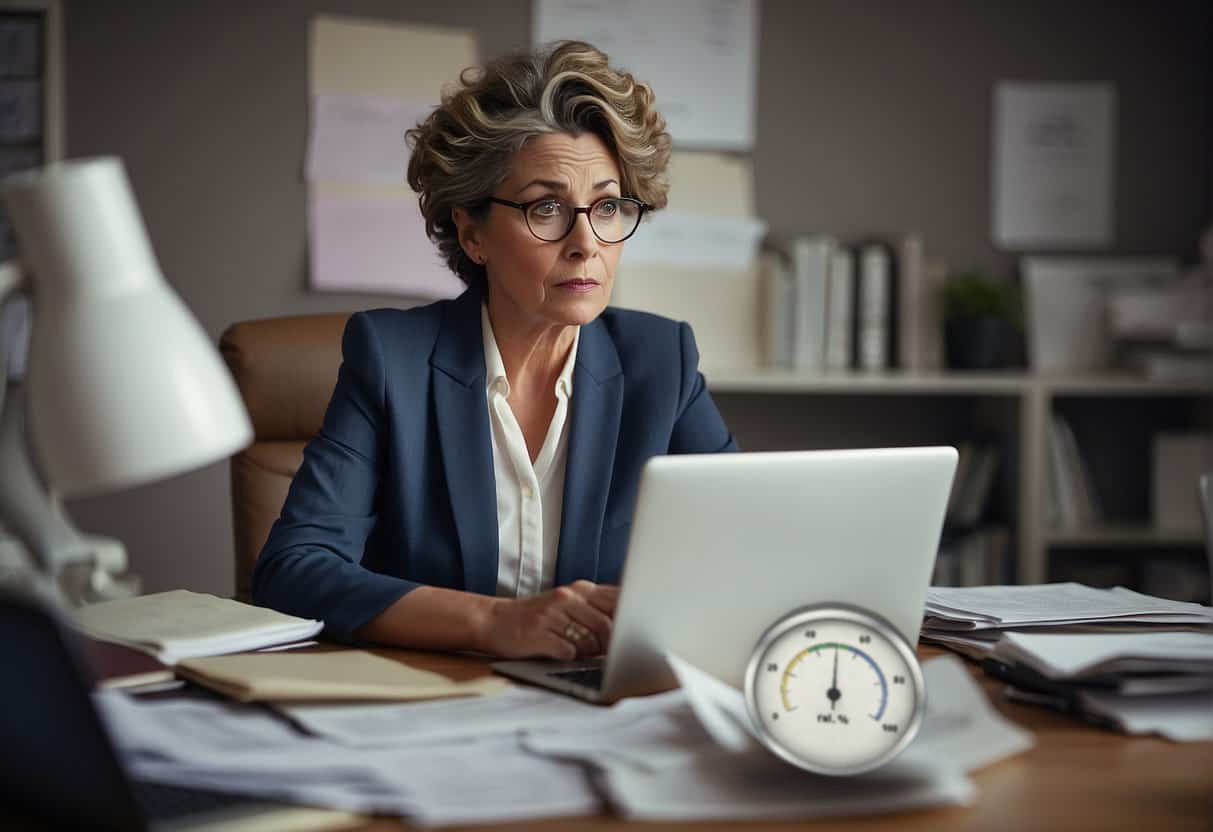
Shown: 50 %
